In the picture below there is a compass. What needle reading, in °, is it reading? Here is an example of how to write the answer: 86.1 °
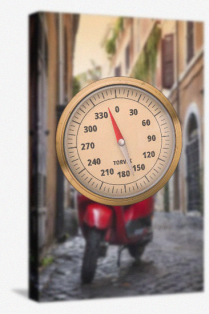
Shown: 345 °
